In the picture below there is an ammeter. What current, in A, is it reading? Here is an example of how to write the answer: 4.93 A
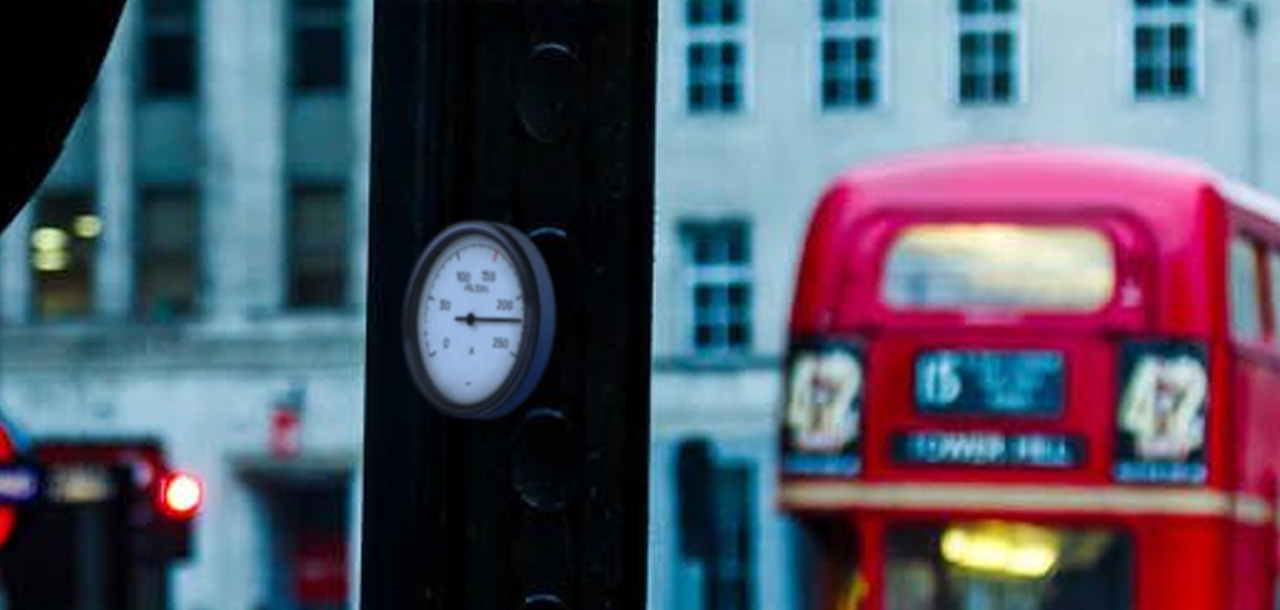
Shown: 220 A
